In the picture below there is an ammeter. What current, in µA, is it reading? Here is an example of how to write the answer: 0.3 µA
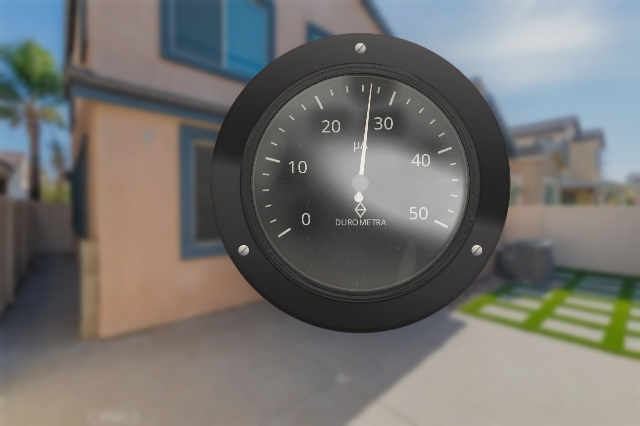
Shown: 27 µA
